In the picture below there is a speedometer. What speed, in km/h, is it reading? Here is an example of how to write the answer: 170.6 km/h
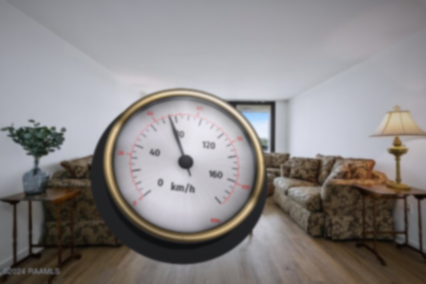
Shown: 75 km/h
